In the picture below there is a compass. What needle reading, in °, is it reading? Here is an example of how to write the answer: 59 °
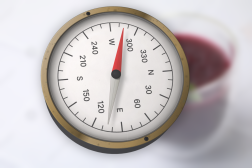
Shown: 285 °
